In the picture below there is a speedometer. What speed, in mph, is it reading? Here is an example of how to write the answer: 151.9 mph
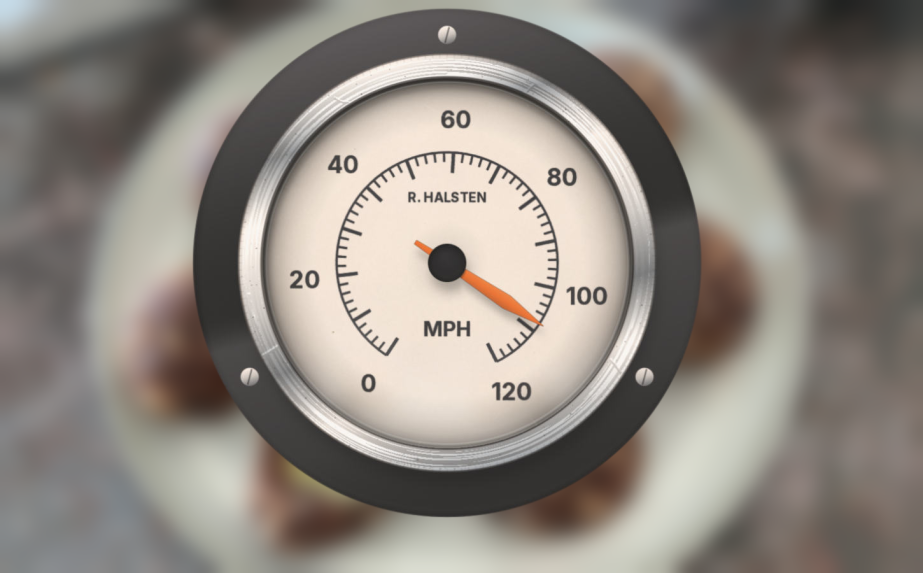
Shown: 108 mph
